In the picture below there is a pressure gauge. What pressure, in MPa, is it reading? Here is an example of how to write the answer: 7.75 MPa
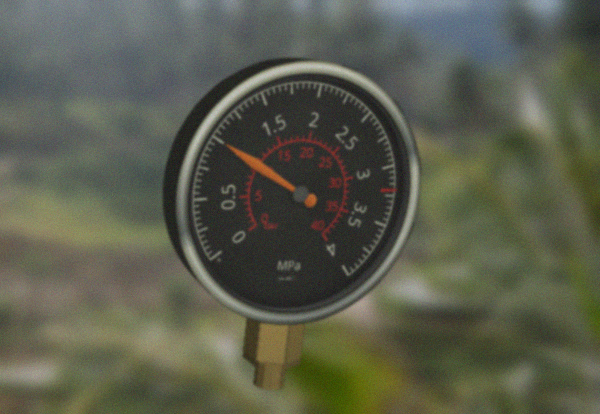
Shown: 1 MPa
